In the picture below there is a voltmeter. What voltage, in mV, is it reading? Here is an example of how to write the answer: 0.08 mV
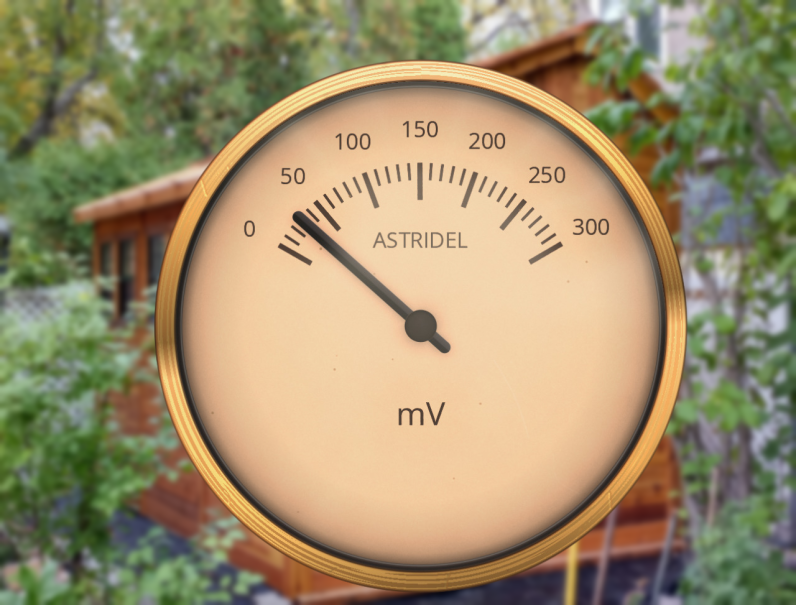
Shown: 30 mV
